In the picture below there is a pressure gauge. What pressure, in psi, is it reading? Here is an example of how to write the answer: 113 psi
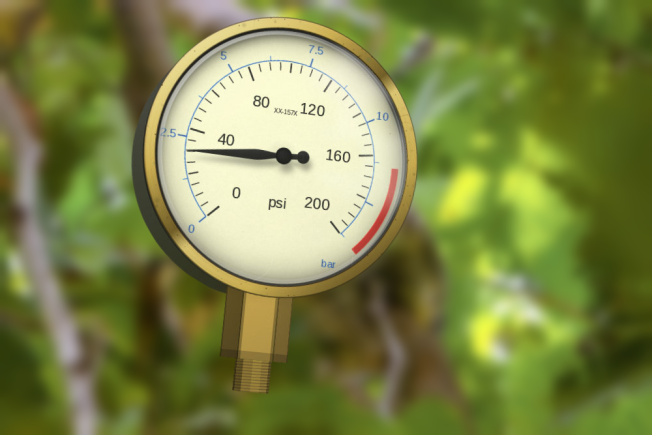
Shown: 30 psi
